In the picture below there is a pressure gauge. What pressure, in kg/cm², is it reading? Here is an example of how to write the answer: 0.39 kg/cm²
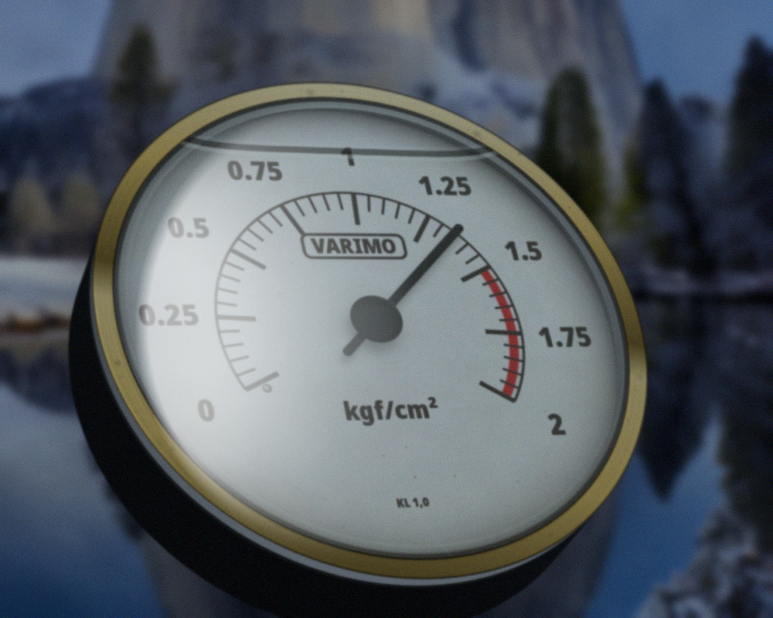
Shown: 1.35 kg/cm²
